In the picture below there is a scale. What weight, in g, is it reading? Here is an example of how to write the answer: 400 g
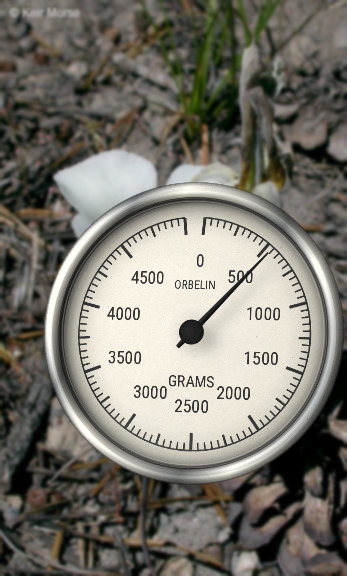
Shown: 550 g
